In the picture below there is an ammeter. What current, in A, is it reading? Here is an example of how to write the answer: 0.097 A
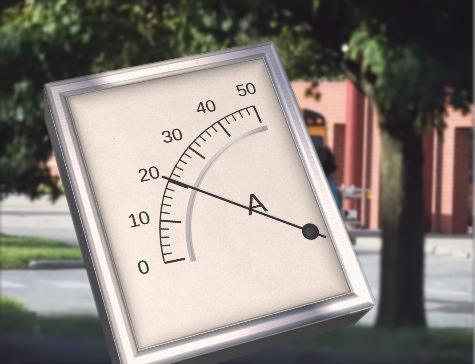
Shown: 20 A
